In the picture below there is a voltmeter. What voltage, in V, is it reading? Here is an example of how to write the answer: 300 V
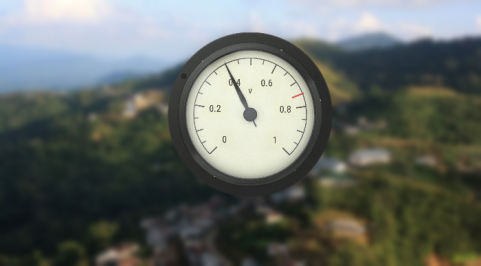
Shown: 0.4 V
